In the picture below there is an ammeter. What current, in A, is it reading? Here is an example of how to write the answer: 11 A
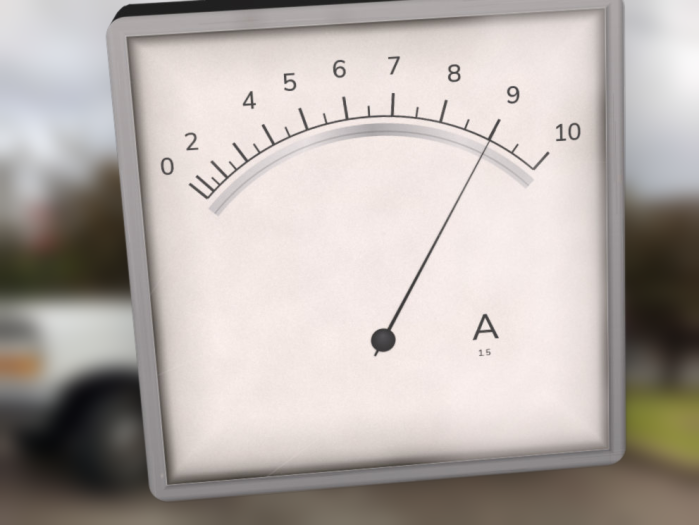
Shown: 9 A
